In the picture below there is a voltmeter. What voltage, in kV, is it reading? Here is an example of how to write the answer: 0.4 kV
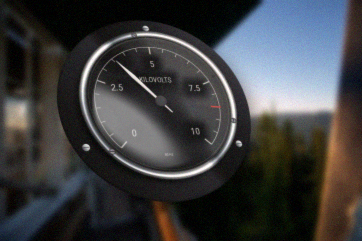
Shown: 3.5 kV
